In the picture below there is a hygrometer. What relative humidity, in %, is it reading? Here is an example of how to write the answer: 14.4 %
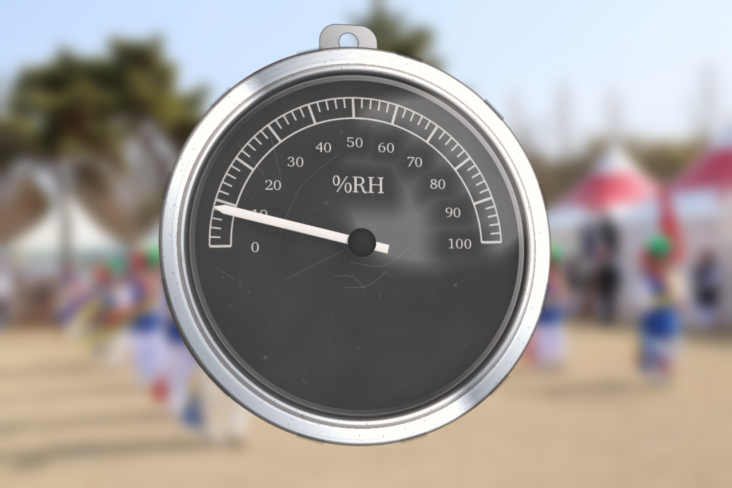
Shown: 8 %
